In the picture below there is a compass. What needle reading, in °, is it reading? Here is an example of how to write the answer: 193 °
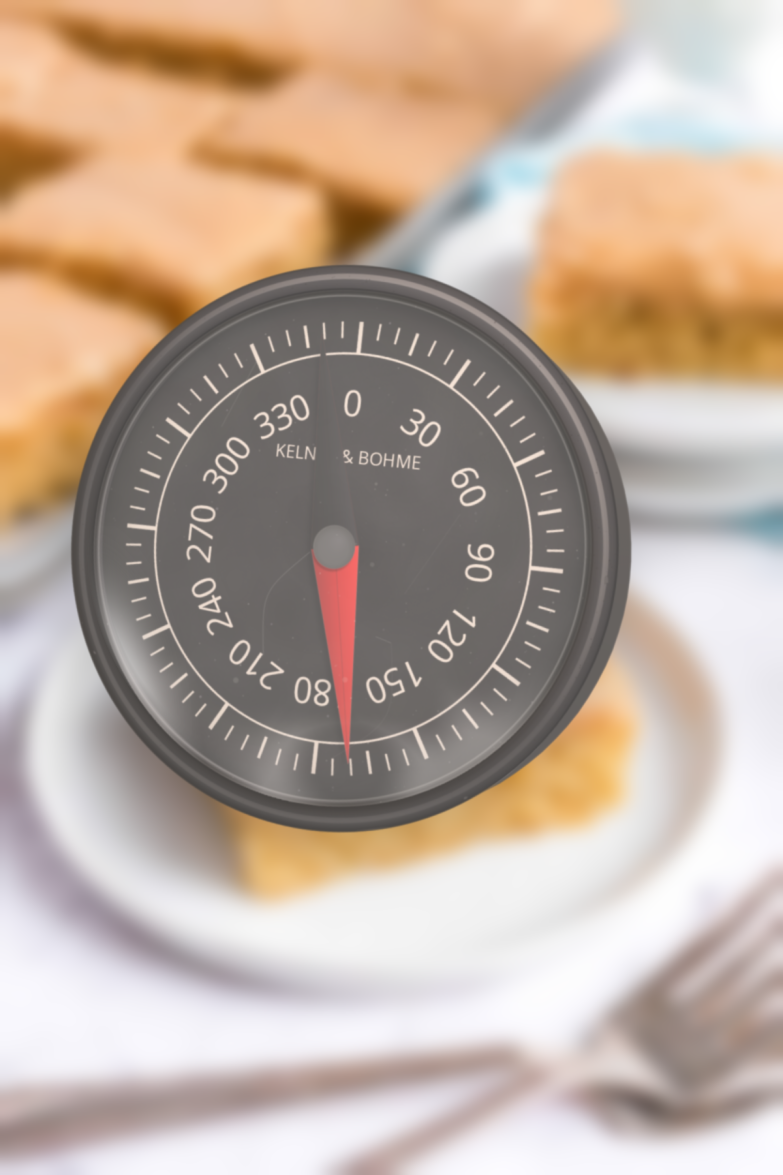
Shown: 170 °
